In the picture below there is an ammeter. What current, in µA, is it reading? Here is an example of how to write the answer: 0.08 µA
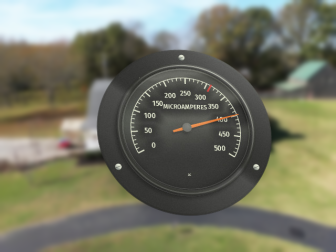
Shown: 400 µA
